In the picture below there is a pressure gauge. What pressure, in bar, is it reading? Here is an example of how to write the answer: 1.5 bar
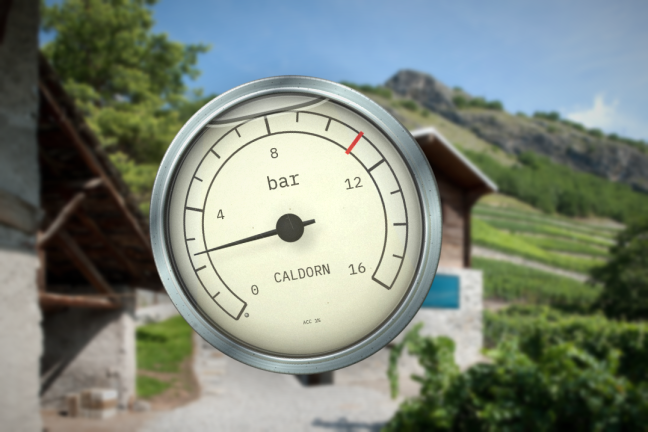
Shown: 2.5 bar
